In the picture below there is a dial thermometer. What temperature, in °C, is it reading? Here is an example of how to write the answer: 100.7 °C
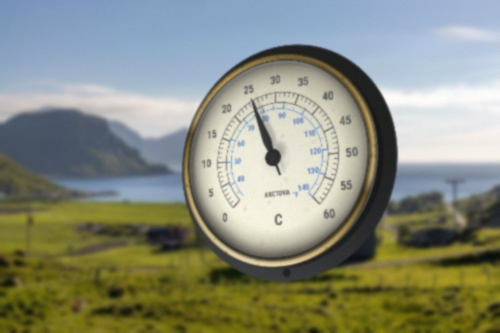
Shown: 25 °C
